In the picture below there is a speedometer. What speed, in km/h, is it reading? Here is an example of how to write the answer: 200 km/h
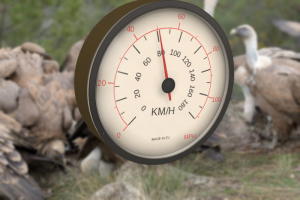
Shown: 80 km/h
